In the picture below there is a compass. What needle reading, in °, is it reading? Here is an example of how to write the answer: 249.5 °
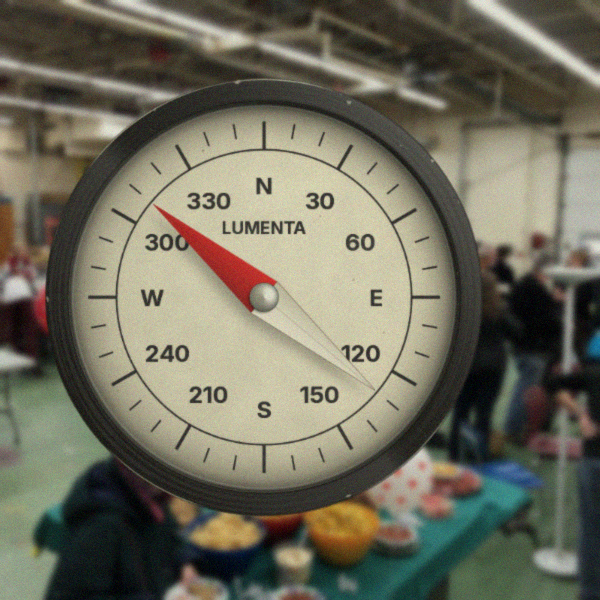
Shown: 310 °
